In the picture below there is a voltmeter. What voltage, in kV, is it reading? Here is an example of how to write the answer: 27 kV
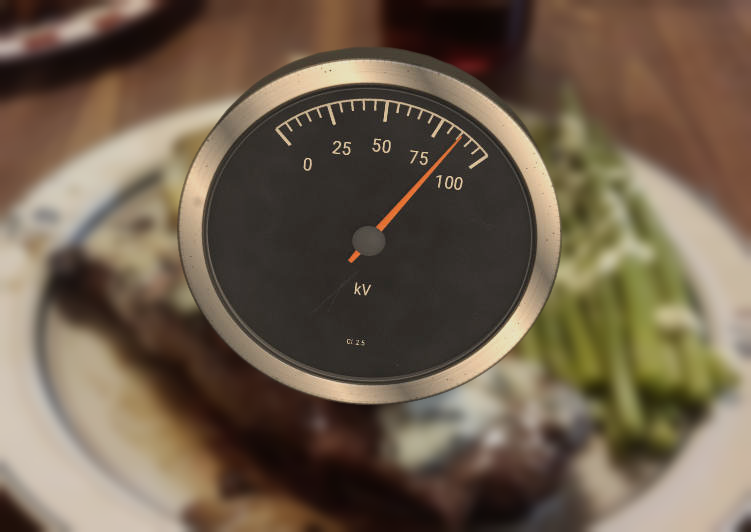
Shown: 85 kV
